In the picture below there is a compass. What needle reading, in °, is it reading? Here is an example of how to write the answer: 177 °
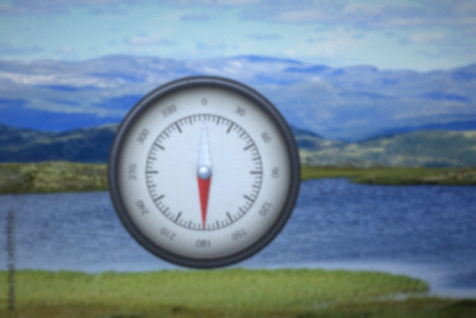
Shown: 180 °
